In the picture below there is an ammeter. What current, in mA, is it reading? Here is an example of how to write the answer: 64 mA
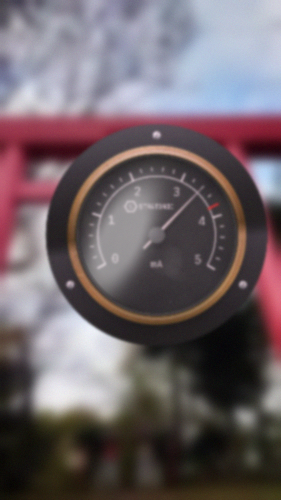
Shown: 3.4 mA
